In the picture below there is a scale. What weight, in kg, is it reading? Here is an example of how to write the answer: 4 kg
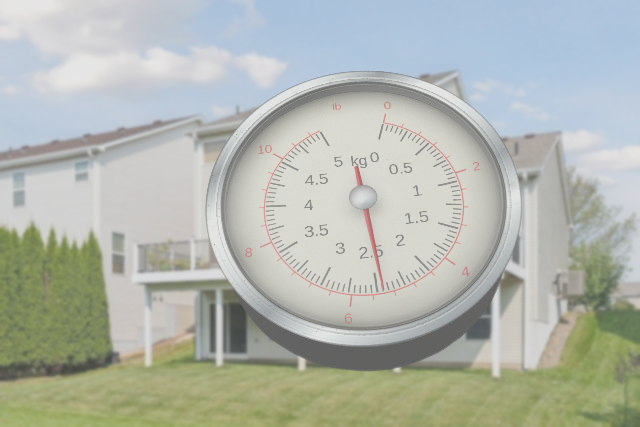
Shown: 2.45 kg
